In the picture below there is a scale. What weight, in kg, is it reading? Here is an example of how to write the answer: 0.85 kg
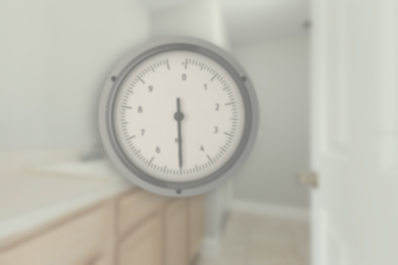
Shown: 5 kg
